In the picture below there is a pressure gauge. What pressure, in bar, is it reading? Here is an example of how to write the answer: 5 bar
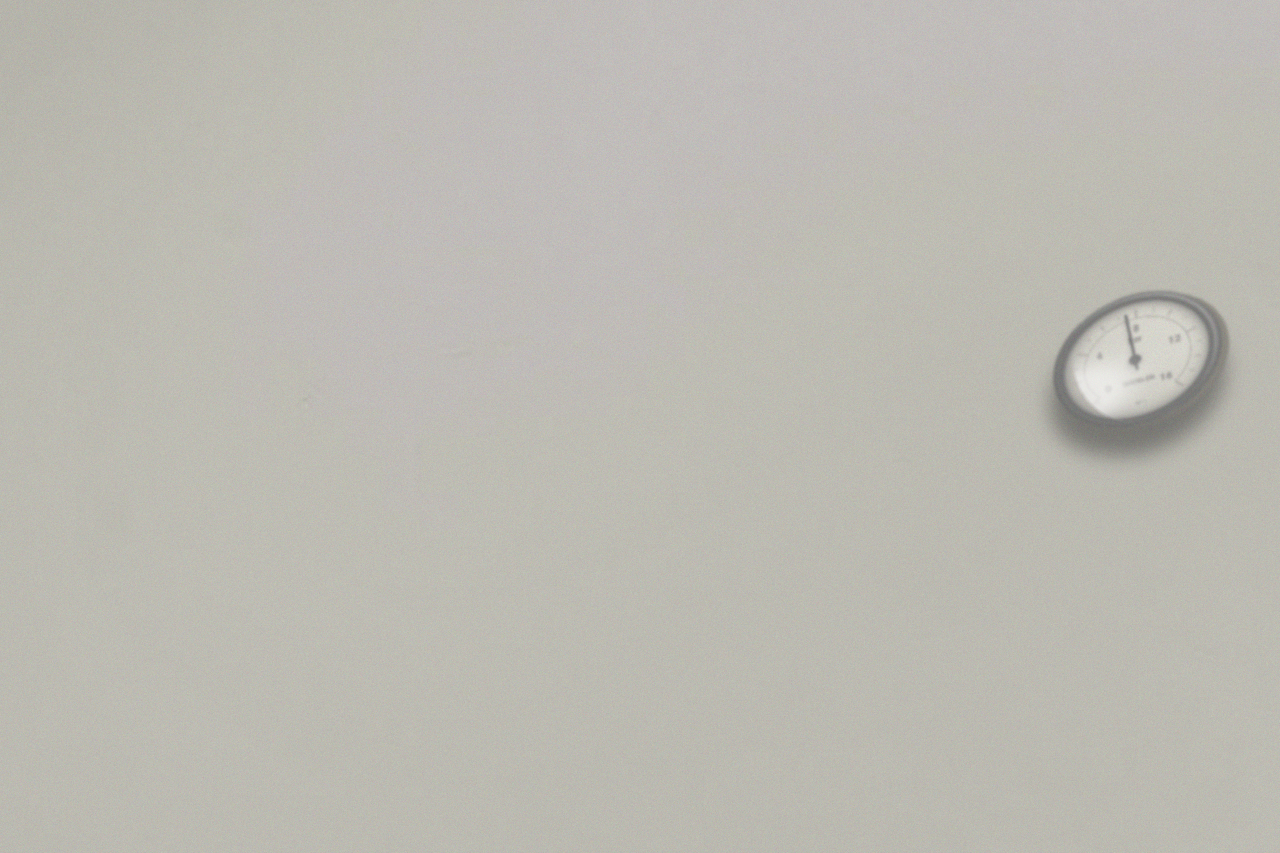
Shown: 7.5 bar
